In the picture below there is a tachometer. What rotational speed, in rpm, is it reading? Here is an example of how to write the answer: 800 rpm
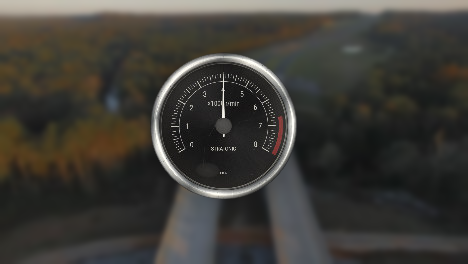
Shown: 4000 rpm
